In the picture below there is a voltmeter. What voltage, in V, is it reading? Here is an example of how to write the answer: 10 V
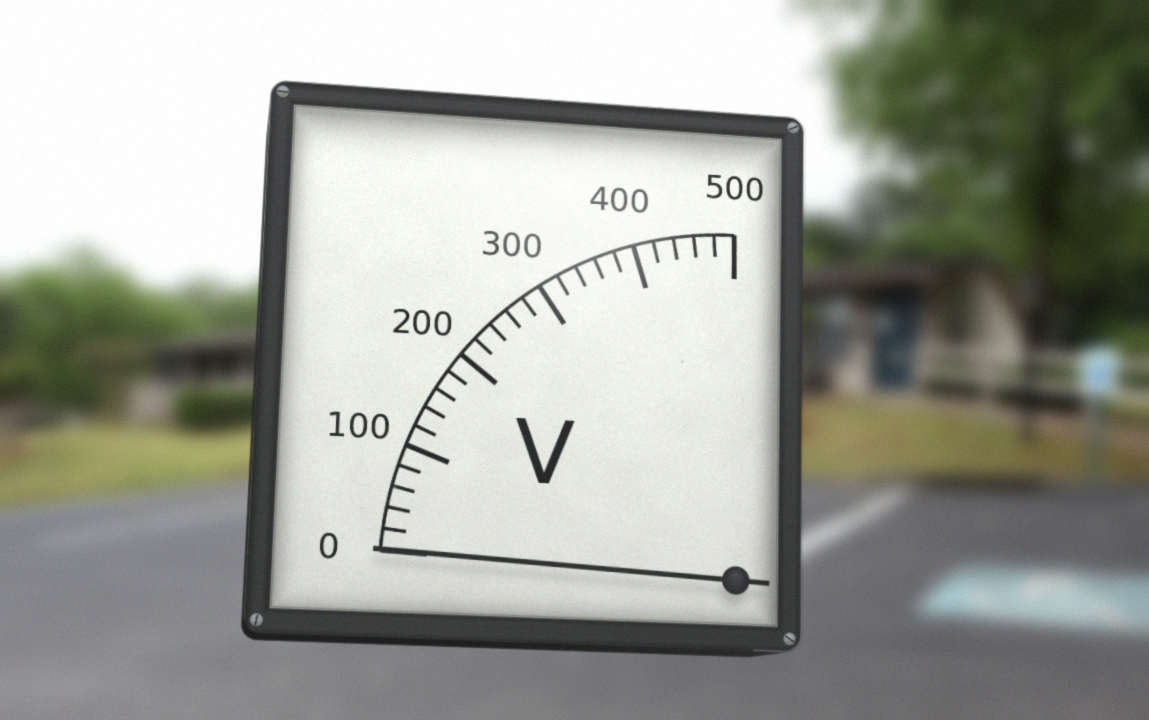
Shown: 0 V
